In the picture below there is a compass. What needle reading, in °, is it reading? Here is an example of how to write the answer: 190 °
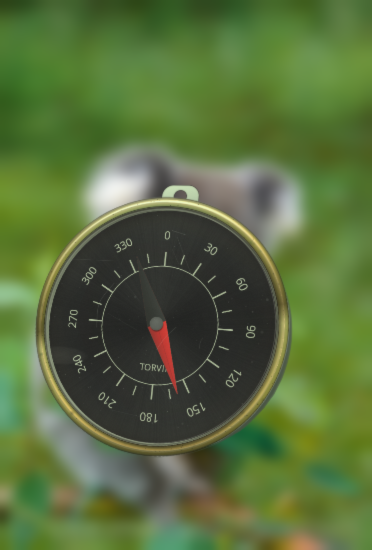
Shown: 157.5 °
